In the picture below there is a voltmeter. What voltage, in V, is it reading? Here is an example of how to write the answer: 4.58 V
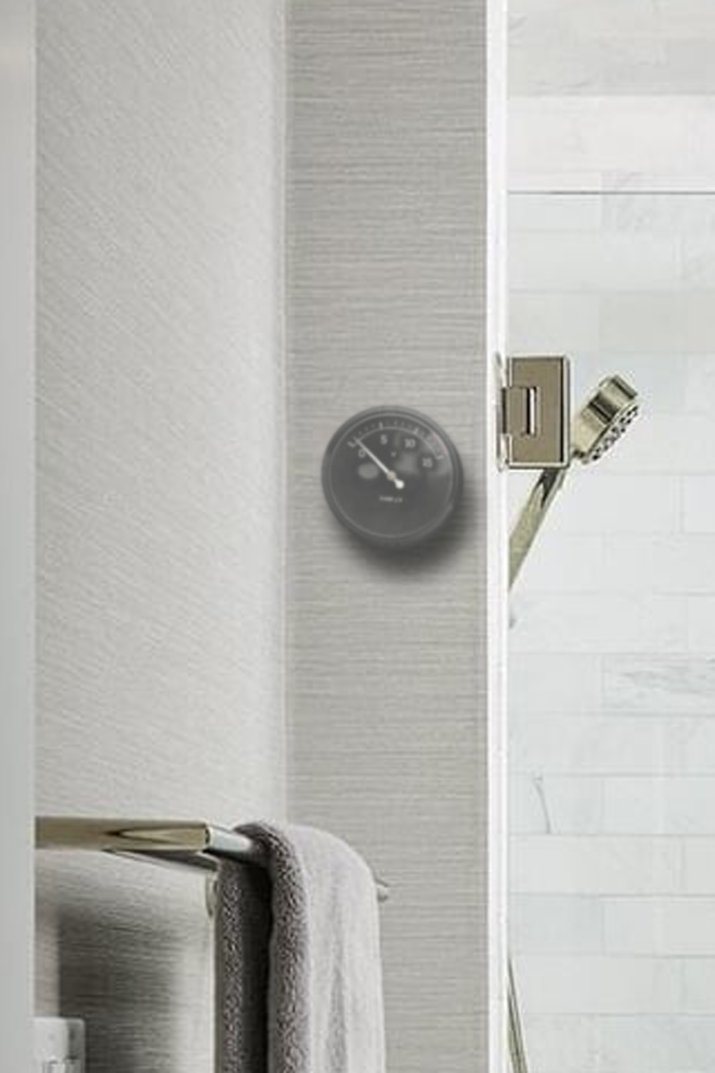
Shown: 1 V
